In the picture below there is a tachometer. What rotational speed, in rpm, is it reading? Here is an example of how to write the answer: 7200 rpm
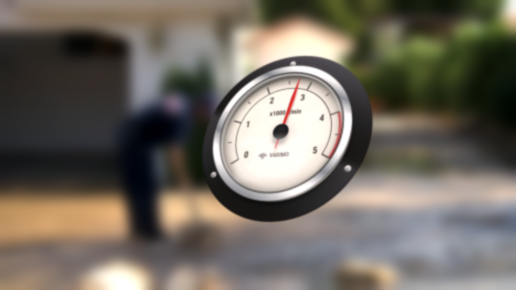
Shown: 2750 rpm
